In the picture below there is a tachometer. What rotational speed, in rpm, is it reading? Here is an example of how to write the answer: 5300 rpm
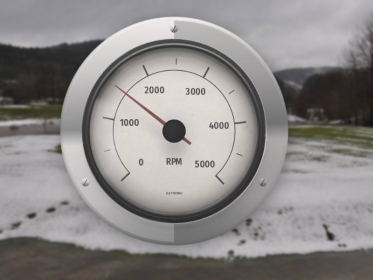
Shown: 1500 rpm
